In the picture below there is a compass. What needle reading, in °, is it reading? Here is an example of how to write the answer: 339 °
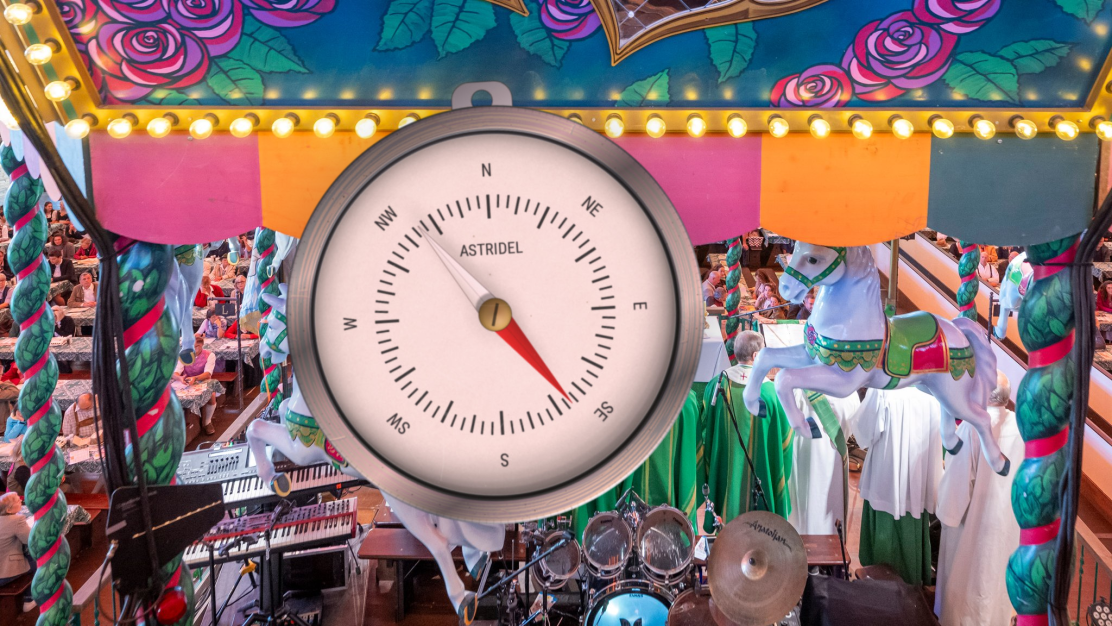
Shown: 142.5 °
